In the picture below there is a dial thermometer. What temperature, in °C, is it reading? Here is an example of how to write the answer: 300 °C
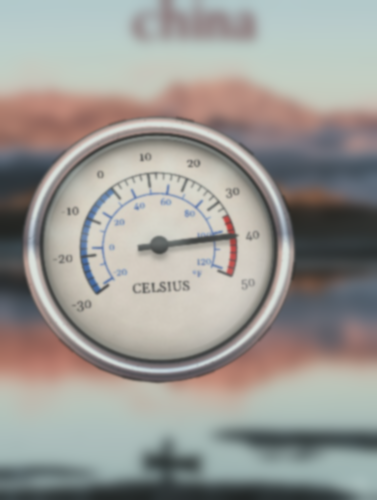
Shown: 40 °C
